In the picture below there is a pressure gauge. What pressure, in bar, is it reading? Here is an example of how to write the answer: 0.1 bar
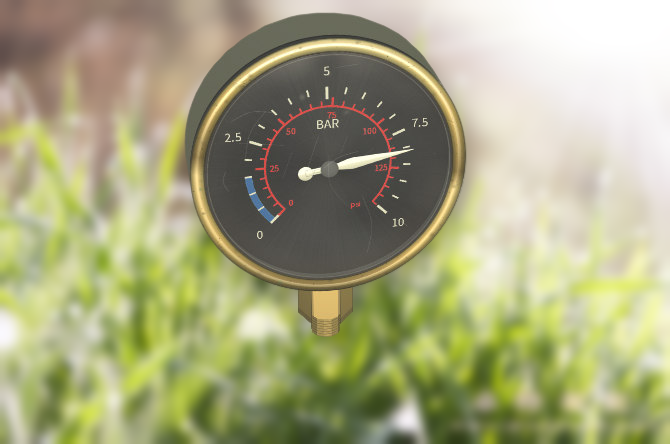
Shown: 8 bar
